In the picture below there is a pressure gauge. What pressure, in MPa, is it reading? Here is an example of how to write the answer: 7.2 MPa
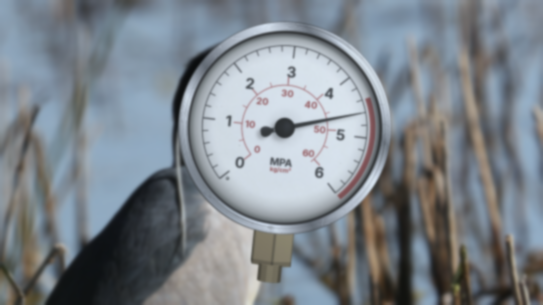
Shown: 4.6 MPa
